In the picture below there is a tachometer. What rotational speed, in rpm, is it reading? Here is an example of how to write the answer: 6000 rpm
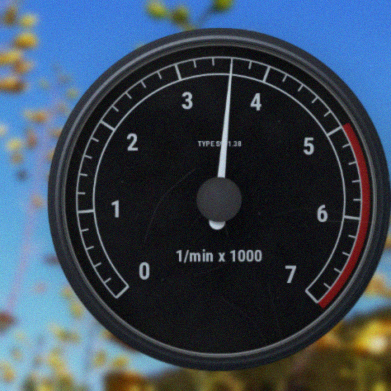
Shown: 3600 rpm
